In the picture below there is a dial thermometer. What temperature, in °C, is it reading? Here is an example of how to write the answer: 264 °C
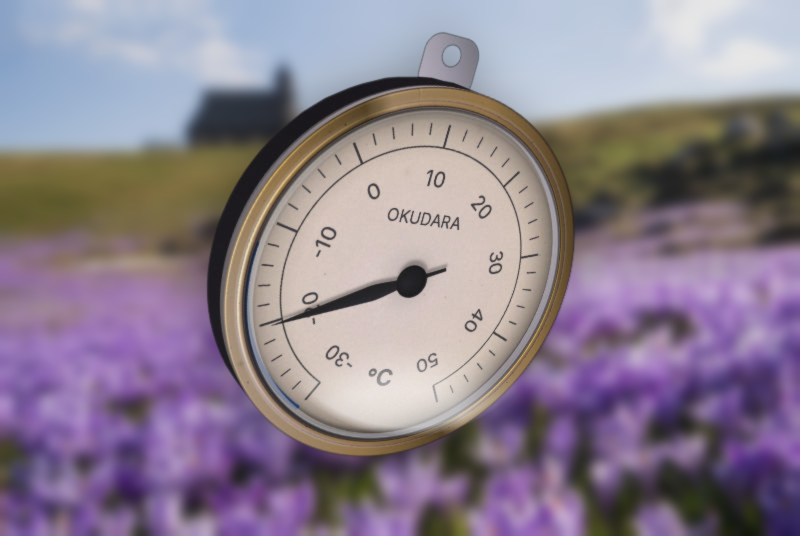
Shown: -20 °C
